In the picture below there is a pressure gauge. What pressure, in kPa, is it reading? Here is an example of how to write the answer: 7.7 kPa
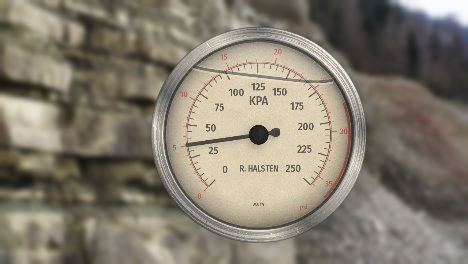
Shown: 35 kPa
